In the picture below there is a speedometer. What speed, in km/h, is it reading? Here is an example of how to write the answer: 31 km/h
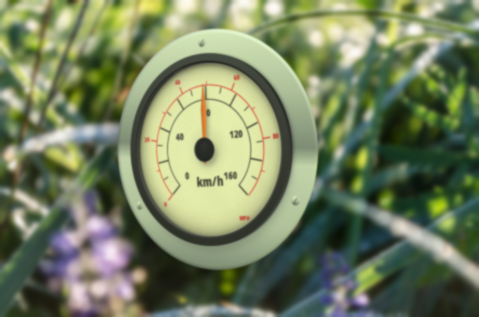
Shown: 80 km/h
